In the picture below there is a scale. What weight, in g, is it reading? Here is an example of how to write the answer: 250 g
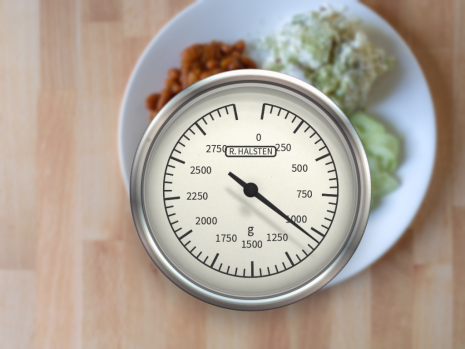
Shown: 1050 g
